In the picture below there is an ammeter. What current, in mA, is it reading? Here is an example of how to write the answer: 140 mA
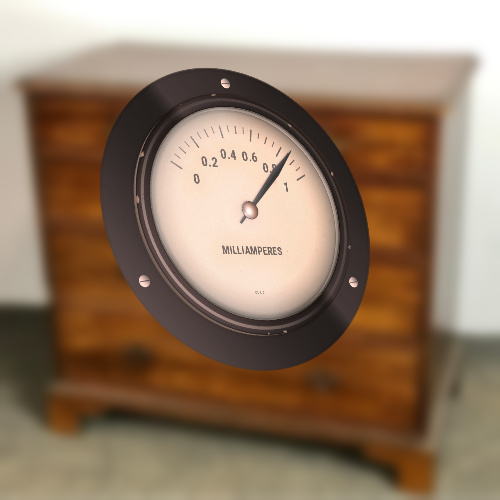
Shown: 0.85 mA
